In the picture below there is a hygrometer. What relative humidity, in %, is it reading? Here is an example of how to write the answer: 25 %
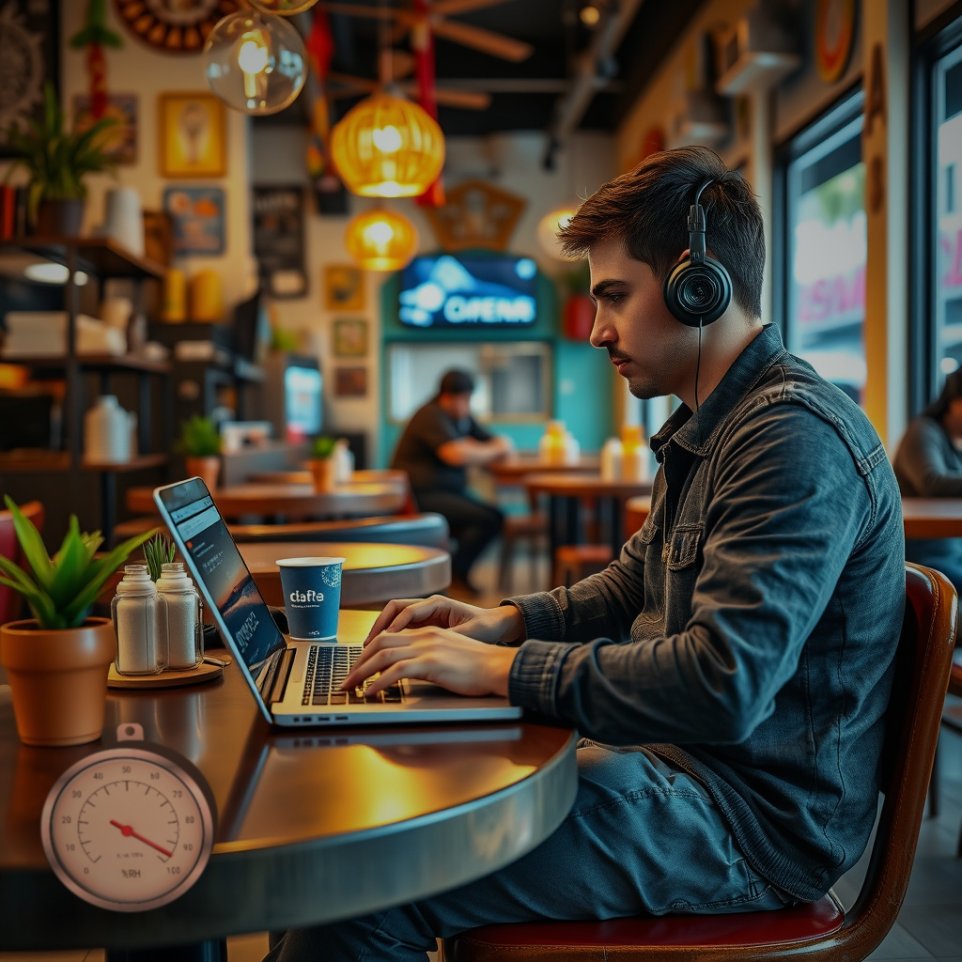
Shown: 95 %
